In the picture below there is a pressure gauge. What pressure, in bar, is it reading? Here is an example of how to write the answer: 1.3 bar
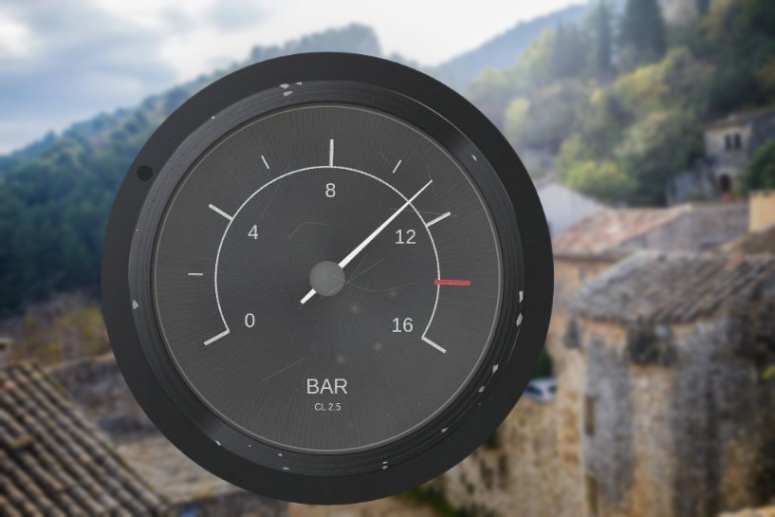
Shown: 11 bar
